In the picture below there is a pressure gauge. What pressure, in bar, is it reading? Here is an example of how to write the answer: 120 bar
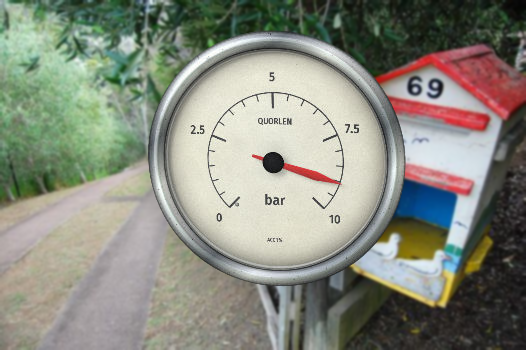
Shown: 9 bar
